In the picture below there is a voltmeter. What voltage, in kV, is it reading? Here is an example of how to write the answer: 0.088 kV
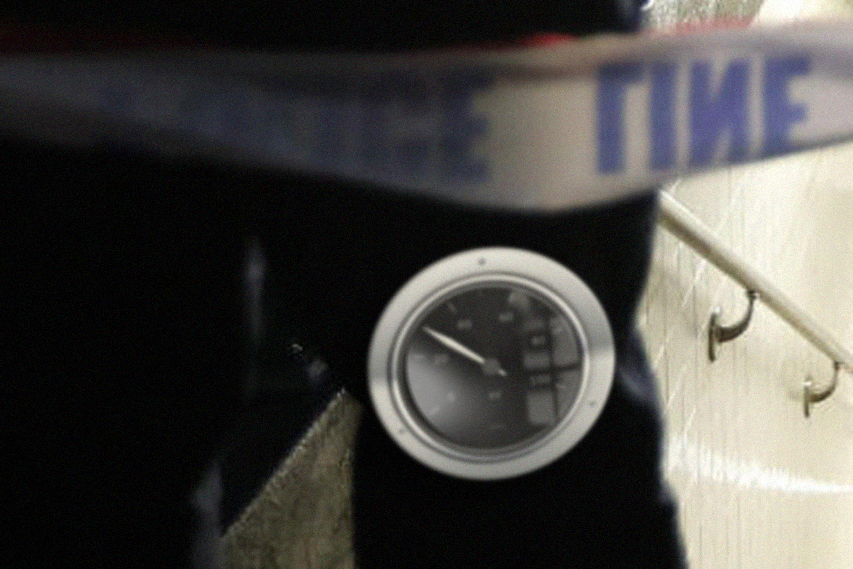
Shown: 30 kV
